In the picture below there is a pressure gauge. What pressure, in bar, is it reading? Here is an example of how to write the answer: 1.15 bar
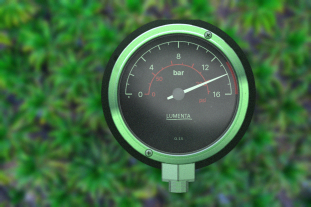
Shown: 14 bar
